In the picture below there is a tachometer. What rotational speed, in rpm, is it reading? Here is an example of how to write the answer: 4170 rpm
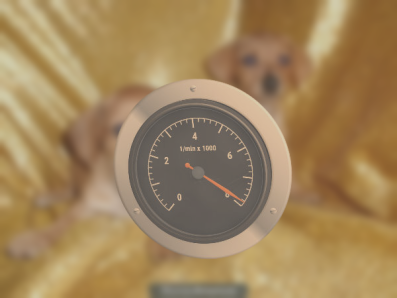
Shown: 7800 rpm
